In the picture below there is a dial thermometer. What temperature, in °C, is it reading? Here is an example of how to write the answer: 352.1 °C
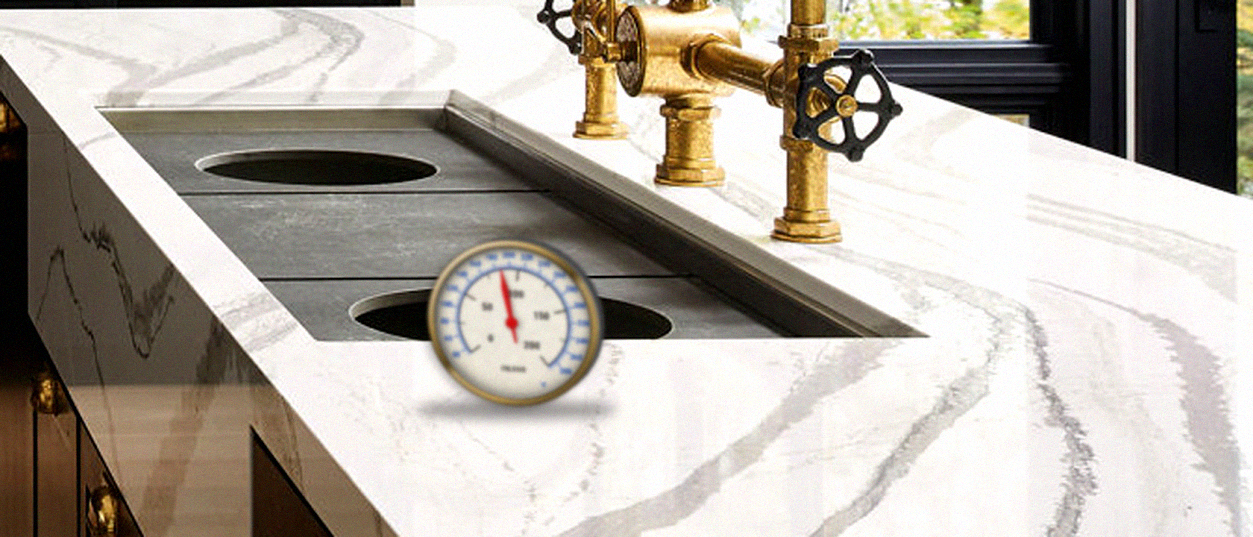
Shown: 87.5 °C
